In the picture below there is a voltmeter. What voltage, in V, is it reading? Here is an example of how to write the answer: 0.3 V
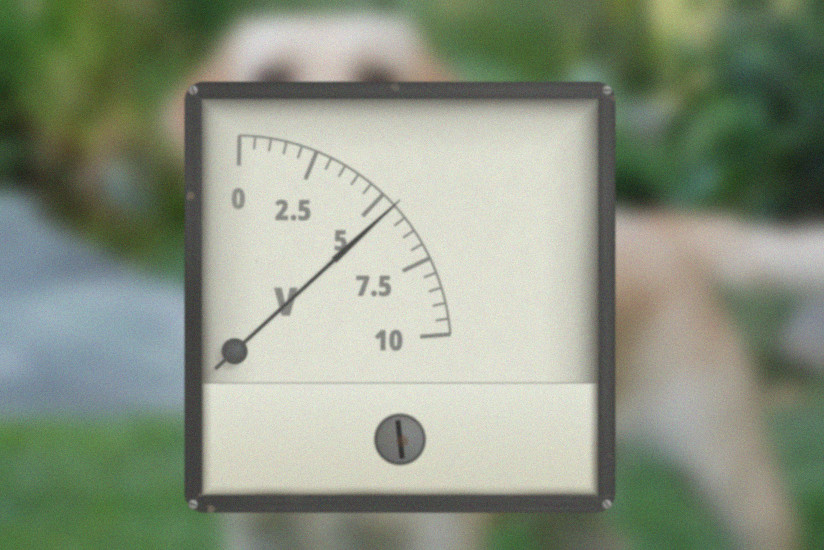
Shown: 5.5 V
